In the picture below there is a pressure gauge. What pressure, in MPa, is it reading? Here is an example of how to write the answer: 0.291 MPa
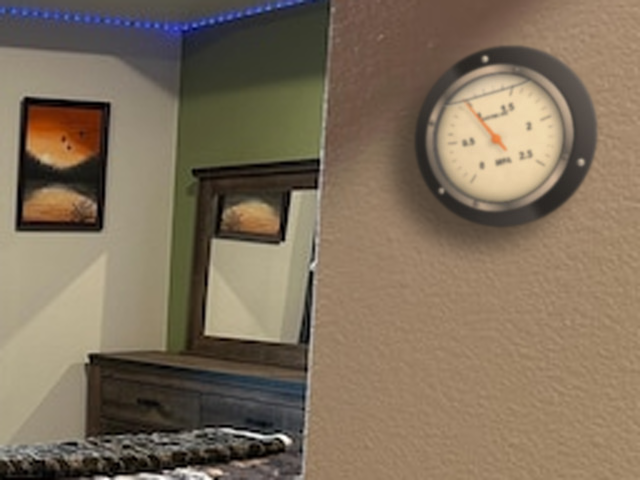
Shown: 1 MPa
